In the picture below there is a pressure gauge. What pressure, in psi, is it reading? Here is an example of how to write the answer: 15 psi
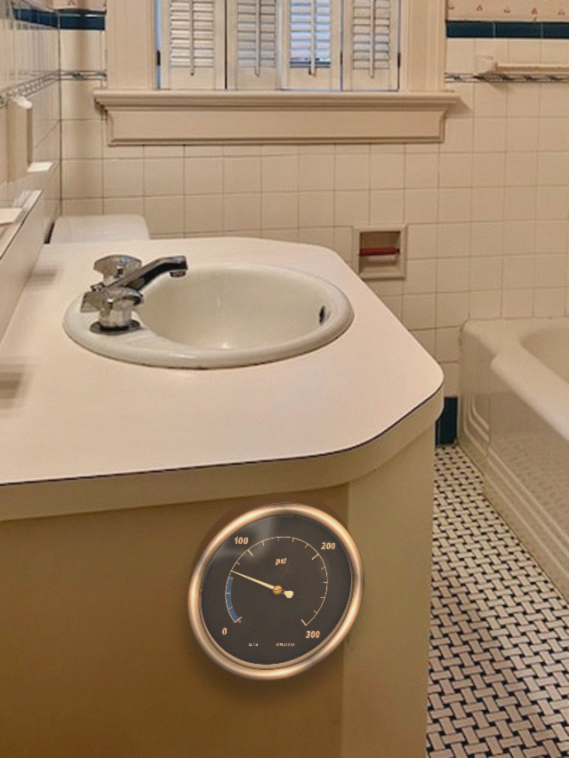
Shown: 70 psi
